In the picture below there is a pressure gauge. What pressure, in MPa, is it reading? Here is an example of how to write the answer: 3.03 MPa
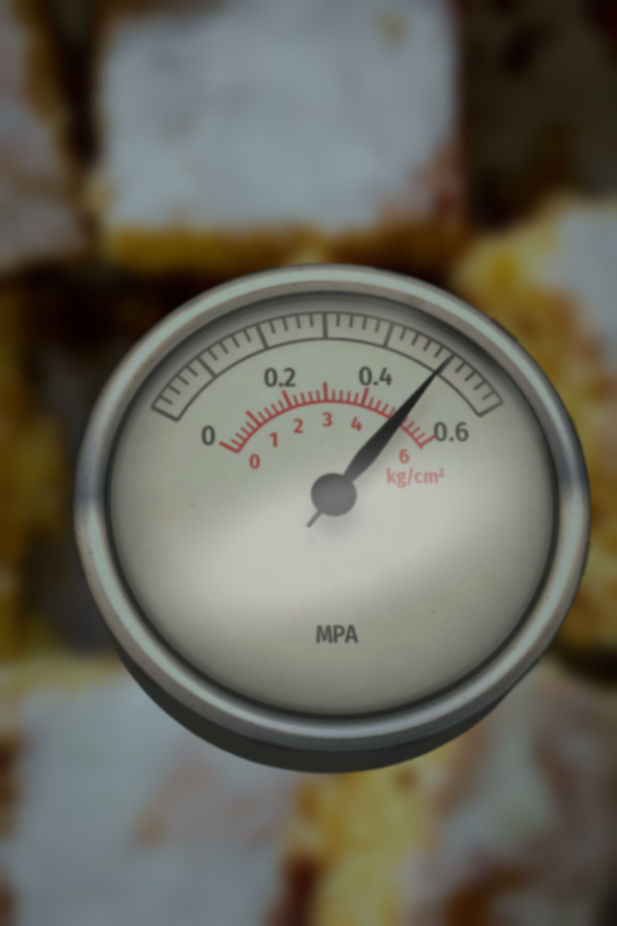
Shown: 0.5 MPa
